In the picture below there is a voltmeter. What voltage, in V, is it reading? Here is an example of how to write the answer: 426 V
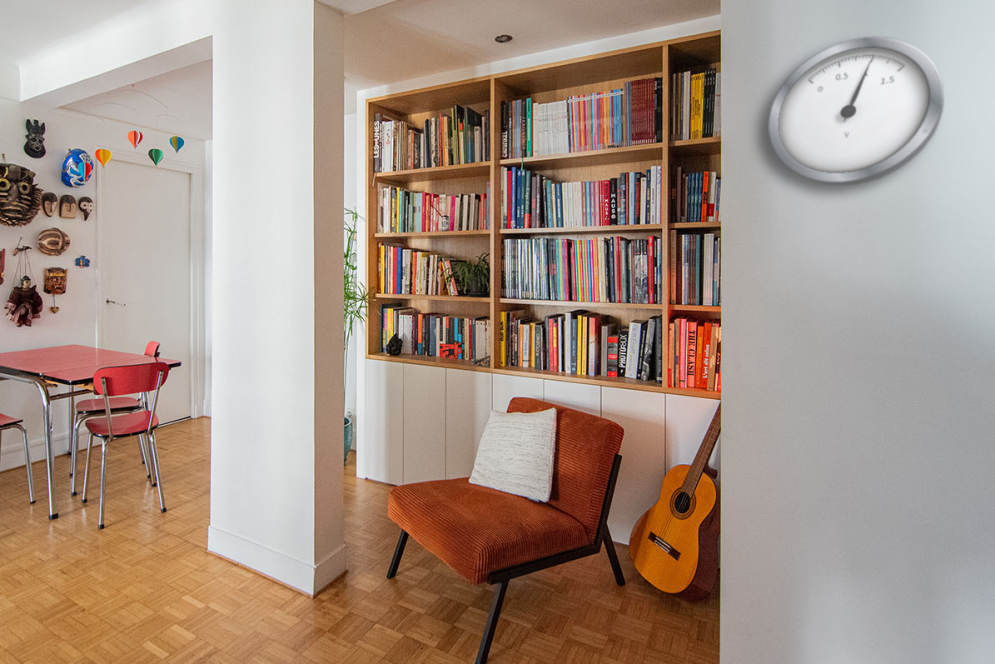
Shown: 1 V
